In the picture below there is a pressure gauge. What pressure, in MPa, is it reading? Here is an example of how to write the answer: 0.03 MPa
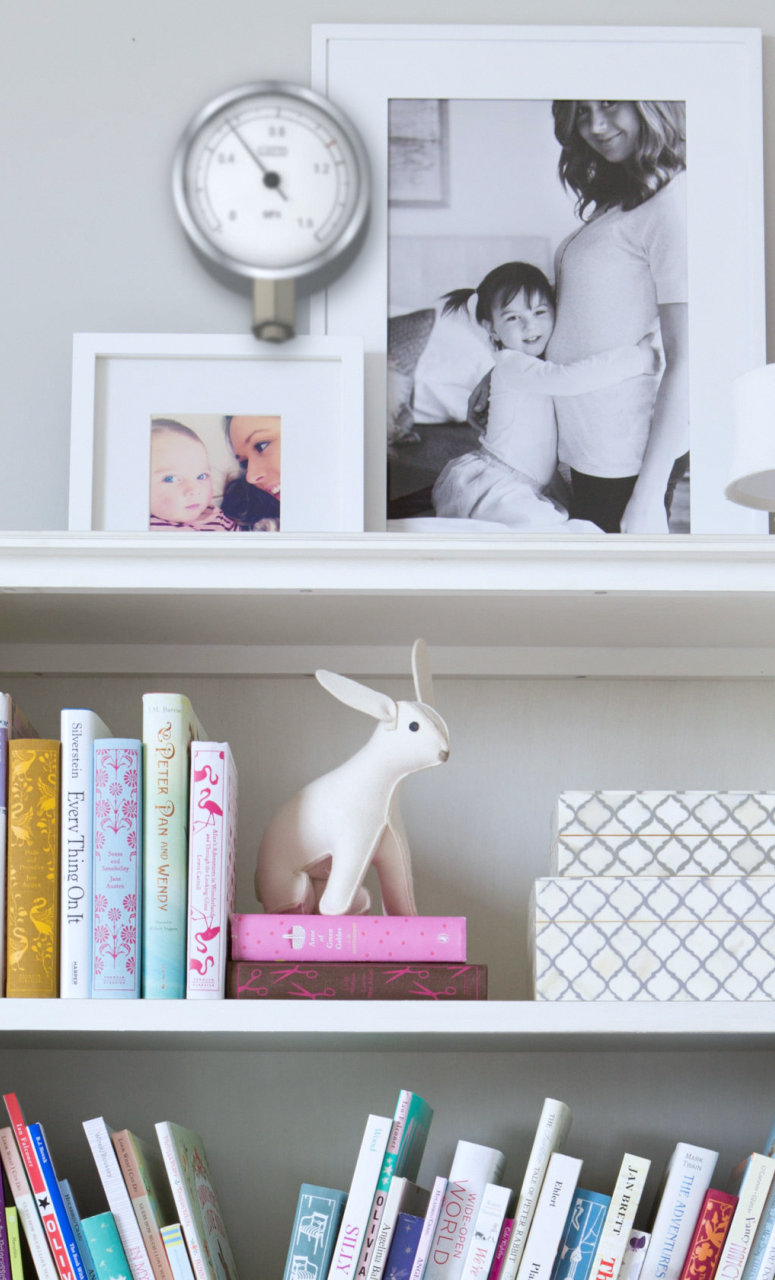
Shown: 0.55 MPa
